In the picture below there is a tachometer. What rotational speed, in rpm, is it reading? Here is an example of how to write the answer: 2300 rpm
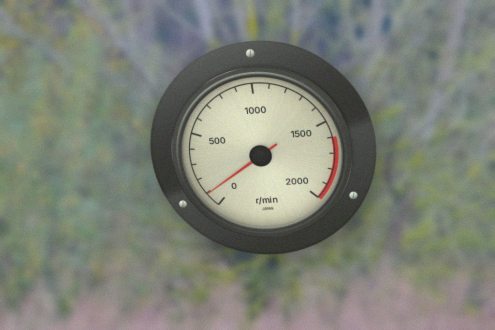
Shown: 100 rpm
